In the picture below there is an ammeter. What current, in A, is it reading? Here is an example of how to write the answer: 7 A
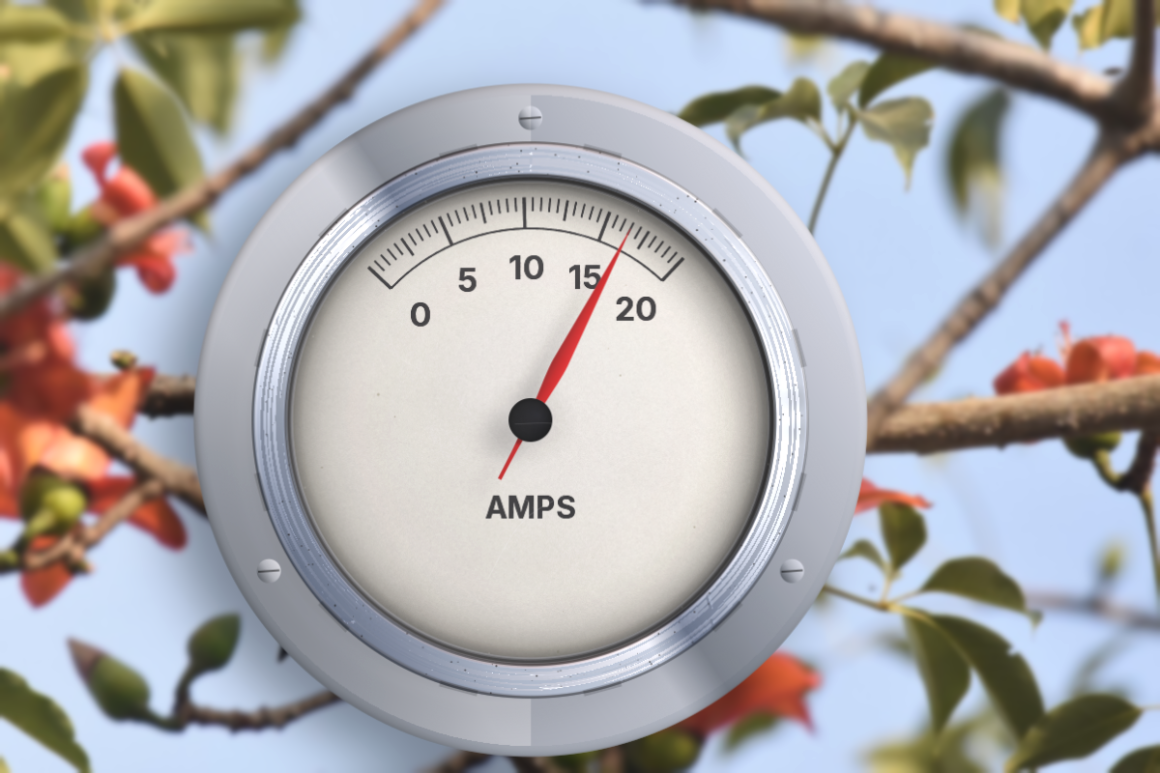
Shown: 16.5 A
